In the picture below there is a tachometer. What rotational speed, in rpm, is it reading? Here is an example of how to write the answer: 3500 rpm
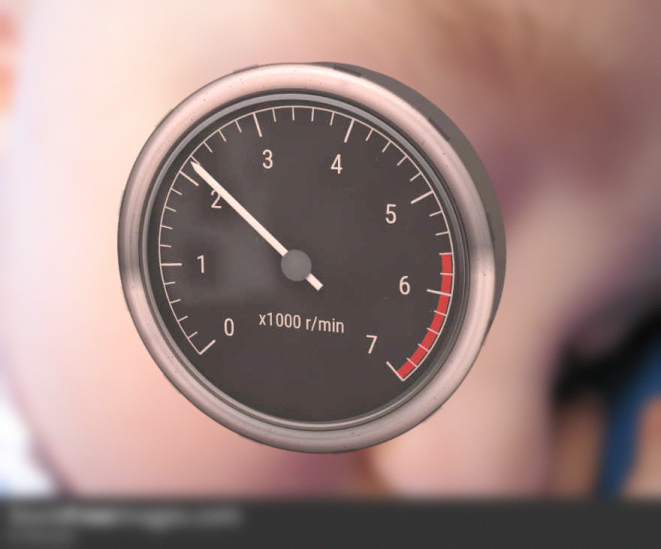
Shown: 2200 rpm
